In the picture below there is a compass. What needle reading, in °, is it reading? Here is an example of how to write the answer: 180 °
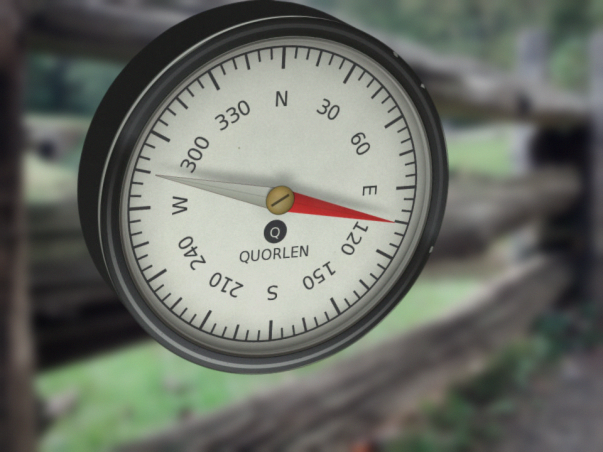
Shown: 105 °
